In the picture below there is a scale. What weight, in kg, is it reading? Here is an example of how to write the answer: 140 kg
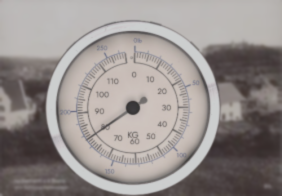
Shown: 80 kg
